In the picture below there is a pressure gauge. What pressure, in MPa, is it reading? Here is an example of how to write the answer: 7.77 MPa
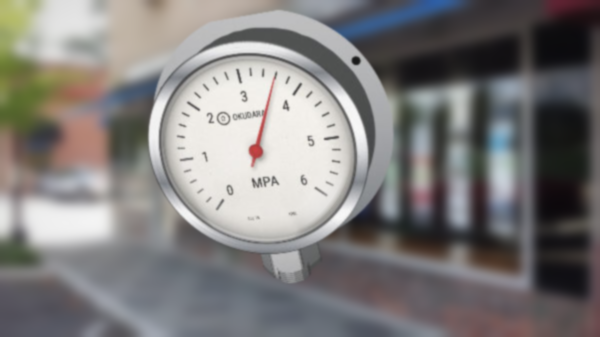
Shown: 3.6 MPa
